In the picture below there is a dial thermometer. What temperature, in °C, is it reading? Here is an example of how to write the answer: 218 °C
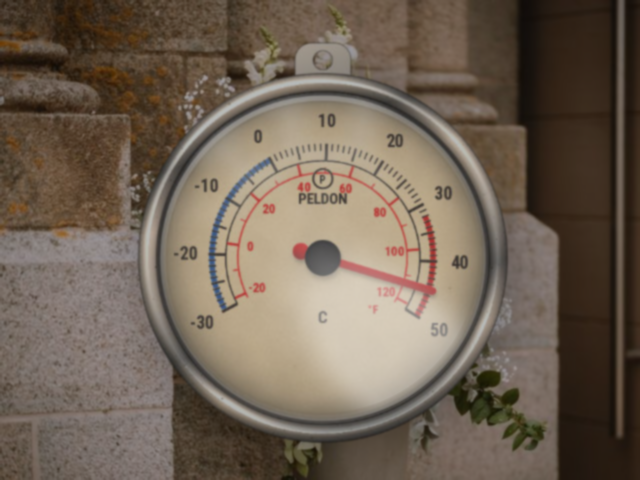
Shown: 45 °C
